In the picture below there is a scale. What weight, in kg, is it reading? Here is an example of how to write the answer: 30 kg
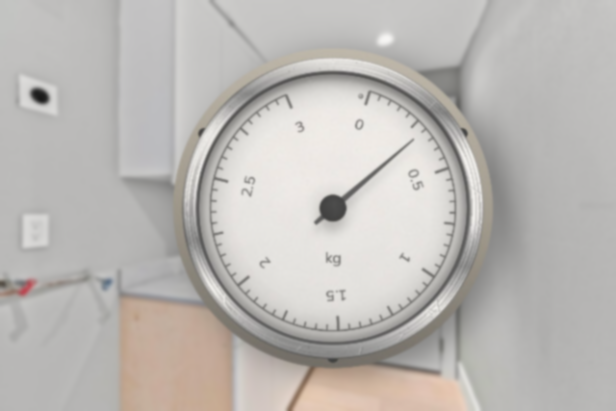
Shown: 0.3 kg
